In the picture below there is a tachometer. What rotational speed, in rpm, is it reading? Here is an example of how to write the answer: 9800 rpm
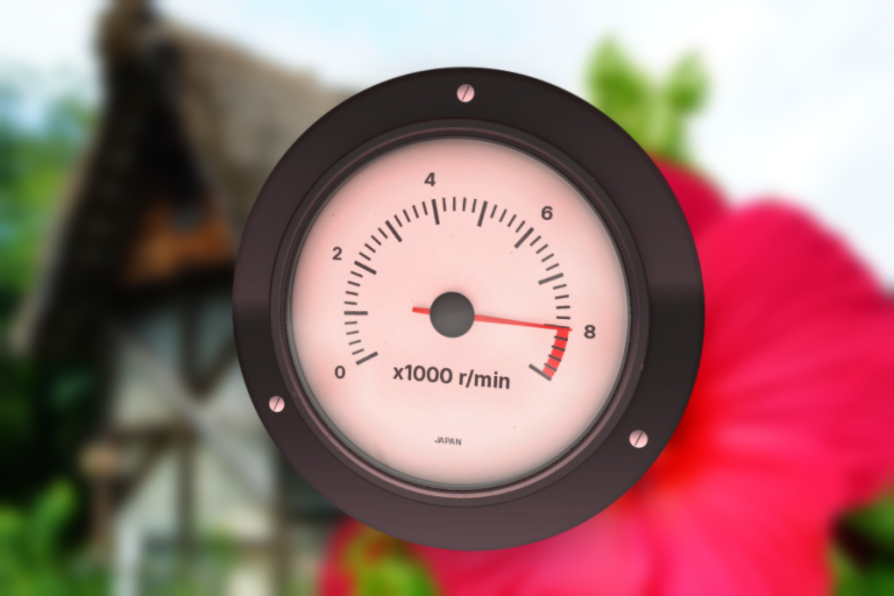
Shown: 8000 rpm
